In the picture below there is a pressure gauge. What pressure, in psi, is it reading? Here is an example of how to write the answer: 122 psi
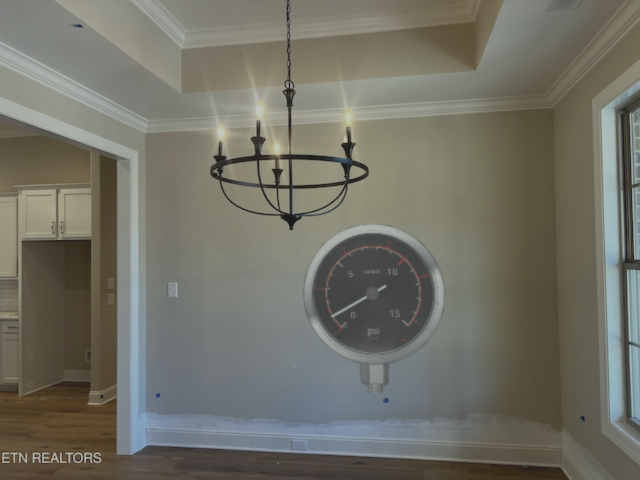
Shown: 1 psi
